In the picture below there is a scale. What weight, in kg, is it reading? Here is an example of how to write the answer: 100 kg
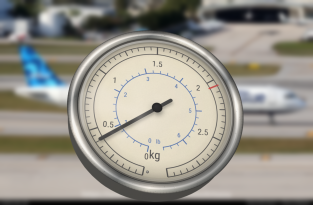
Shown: 0.4 kg
